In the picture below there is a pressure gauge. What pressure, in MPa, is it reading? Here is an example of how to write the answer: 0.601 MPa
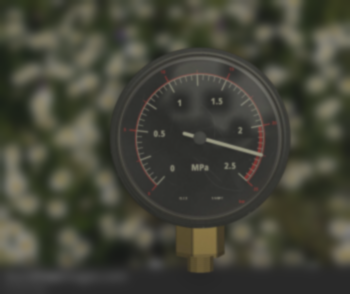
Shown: 2.25 MPa
